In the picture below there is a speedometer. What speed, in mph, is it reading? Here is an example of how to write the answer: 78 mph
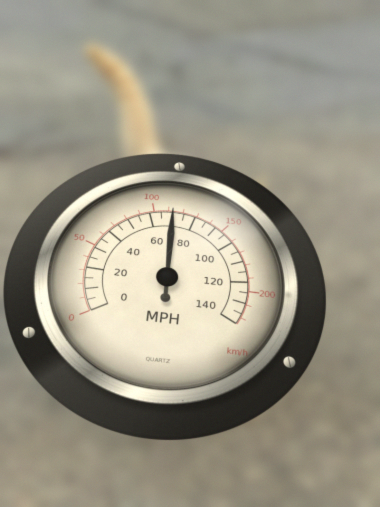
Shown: 70 mph
